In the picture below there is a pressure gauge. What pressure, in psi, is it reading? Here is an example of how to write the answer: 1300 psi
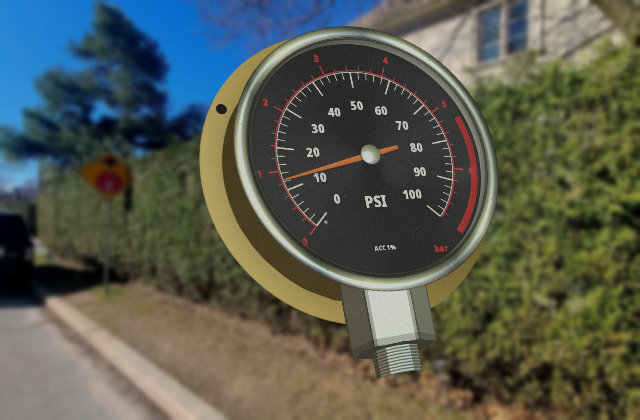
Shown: 12 psi
